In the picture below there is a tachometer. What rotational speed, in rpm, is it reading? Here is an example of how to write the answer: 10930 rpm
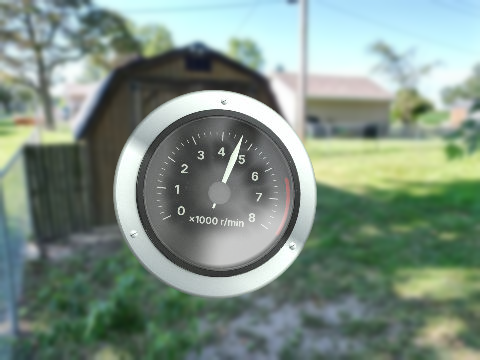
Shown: 4600 rpm
